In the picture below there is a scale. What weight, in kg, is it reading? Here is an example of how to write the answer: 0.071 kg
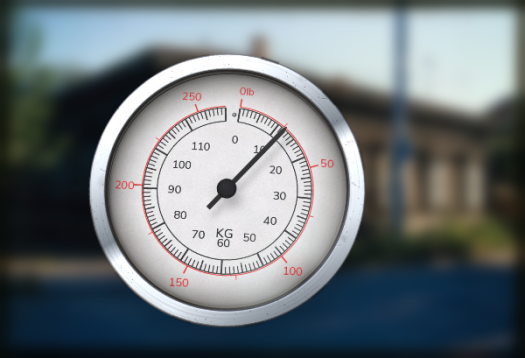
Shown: 12 kg
